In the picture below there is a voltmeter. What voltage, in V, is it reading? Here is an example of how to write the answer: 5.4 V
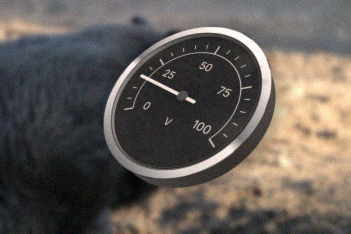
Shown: 15 V
